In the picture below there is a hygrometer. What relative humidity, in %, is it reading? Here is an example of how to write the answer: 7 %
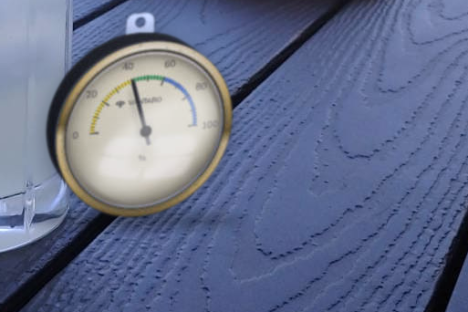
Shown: 40 %
